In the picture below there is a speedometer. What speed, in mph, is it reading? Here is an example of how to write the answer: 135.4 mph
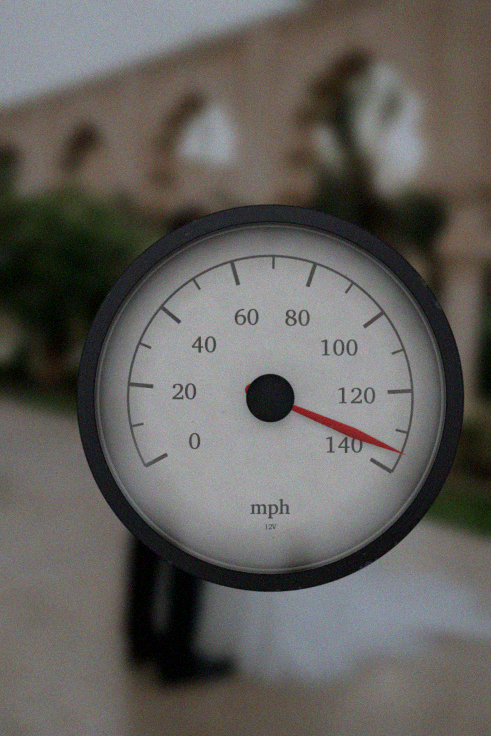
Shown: 135 mph
